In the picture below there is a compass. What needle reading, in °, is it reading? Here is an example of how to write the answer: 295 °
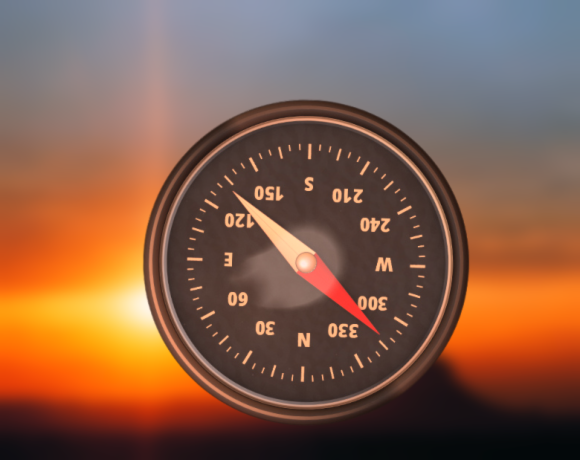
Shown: 312.5 °
